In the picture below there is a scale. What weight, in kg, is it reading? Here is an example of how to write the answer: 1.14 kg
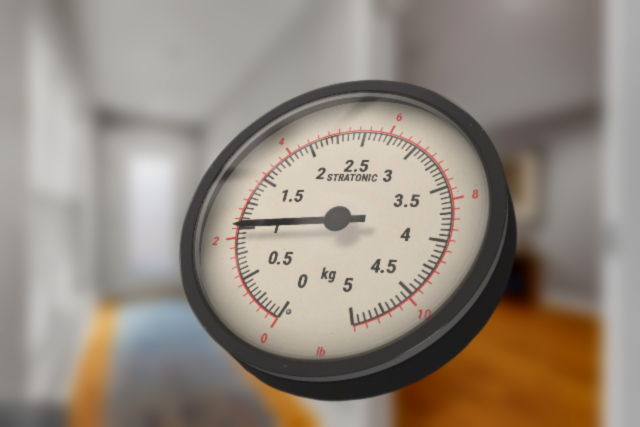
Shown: 1 kg
